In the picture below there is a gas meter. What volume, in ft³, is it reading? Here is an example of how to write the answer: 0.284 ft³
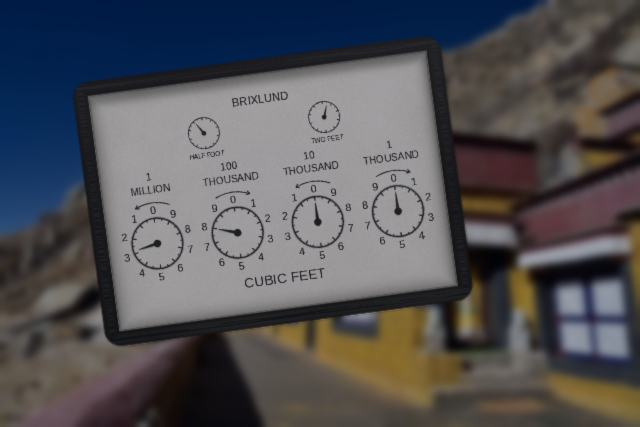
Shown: 280000 ft³
